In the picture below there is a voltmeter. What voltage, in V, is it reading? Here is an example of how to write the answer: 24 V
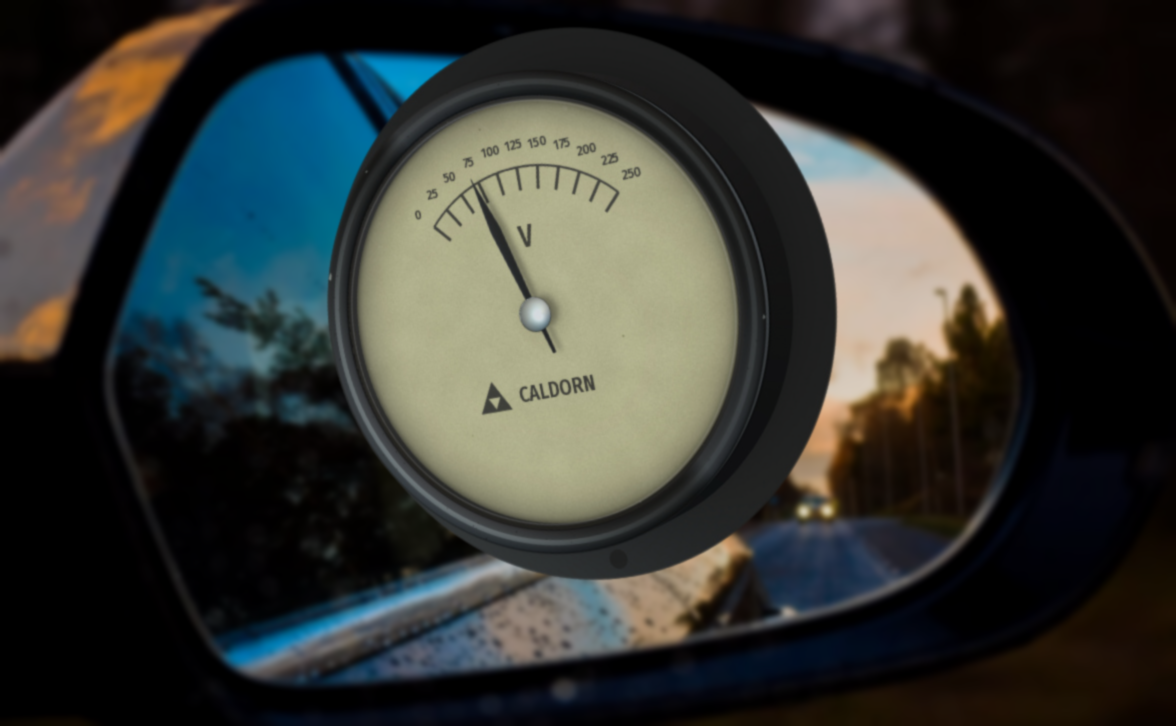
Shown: 75 V
